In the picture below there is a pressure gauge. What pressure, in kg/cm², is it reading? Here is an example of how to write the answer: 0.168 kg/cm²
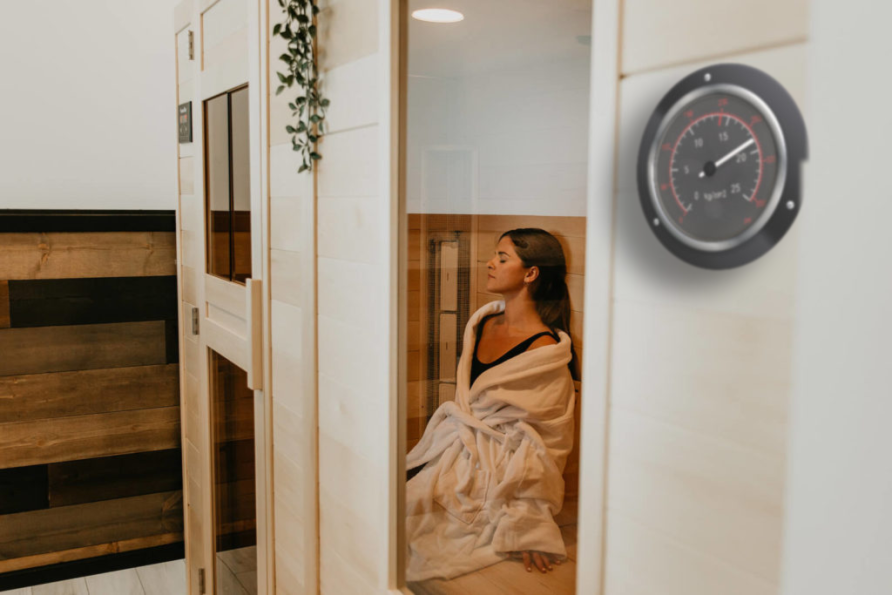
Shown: 19 kg/cm²
